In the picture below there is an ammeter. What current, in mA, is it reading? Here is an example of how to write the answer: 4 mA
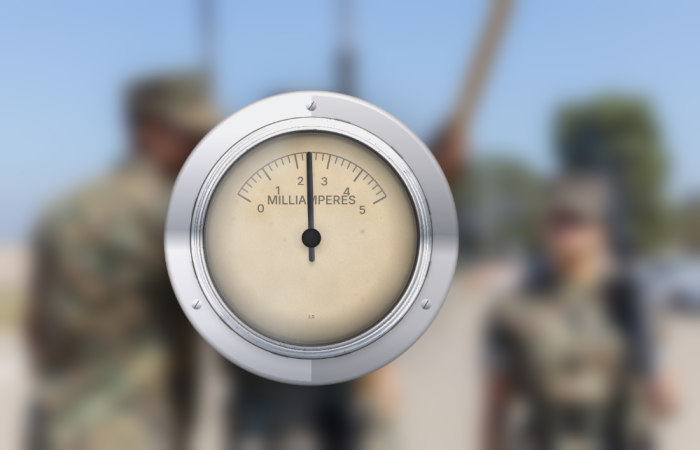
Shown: 2.4 mA
